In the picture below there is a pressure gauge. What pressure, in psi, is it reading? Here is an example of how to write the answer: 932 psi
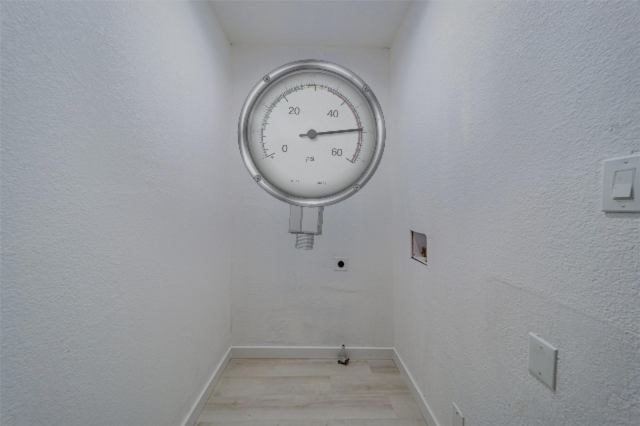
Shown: 50 psi
